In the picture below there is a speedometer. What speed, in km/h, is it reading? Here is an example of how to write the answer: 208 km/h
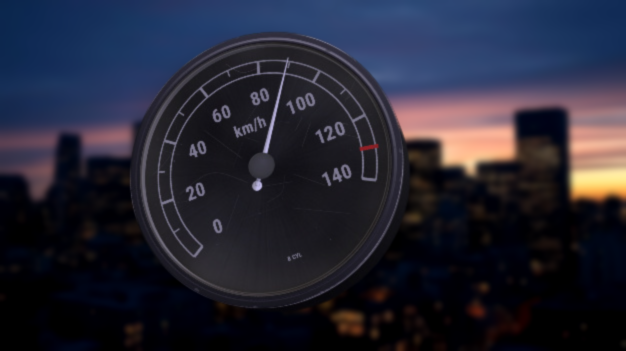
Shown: 90 km/h
